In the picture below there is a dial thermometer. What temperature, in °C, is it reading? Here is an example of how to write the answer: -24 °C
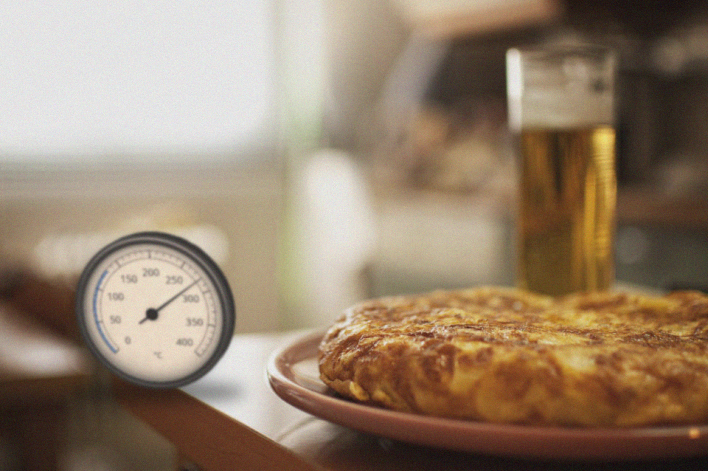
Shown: 280 °C
